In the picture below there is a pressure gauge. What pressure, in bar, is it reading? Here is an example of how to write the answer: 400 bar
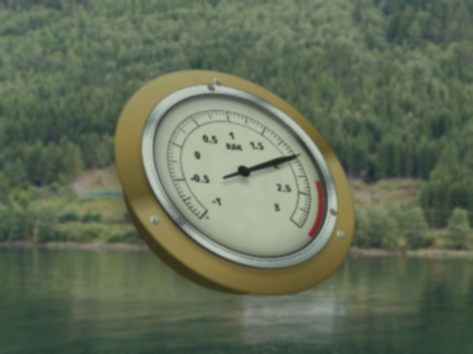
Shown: 2 bar
